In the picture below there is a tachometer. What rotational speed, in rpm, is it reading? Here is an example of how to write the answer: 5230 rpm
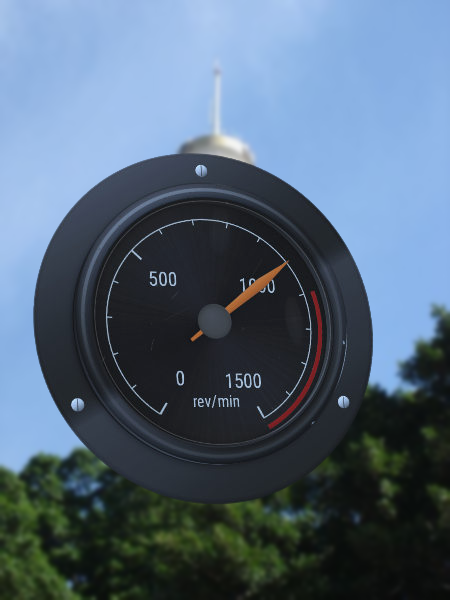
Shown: 1000 rpm
